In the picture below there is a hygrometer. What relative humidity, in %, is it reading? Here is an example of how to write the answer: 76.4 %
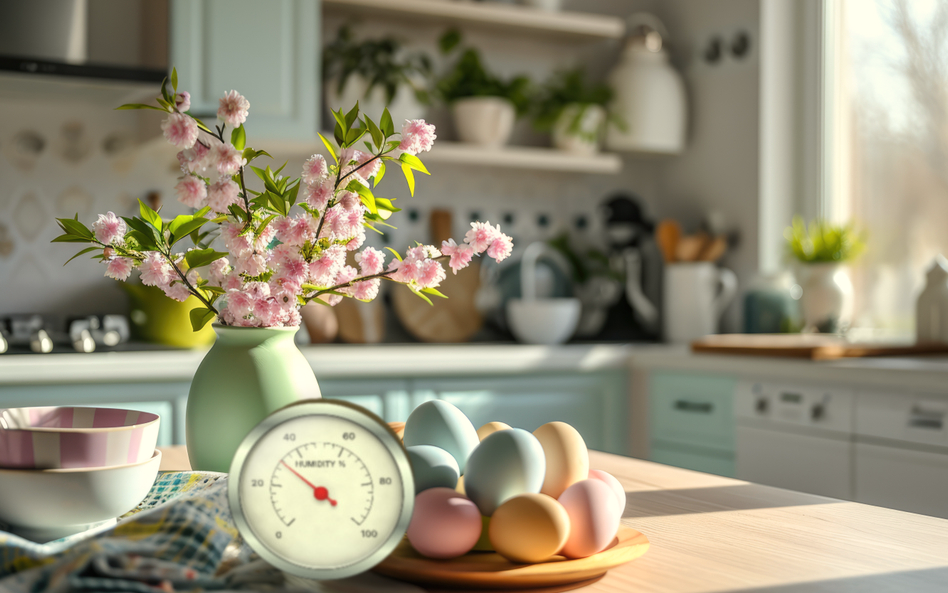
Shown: 32 %
